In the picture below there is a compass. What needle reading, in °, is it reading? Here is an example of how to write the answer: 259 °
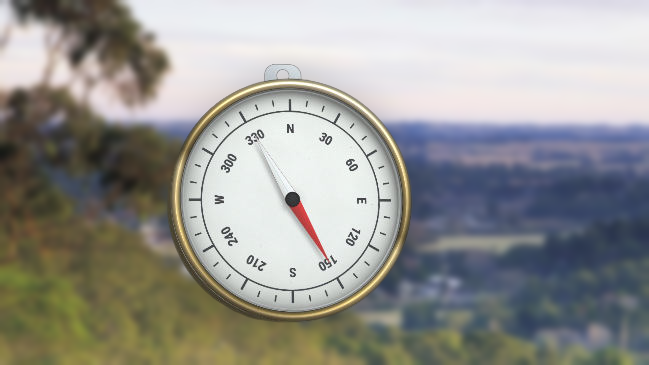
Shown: 150 °
